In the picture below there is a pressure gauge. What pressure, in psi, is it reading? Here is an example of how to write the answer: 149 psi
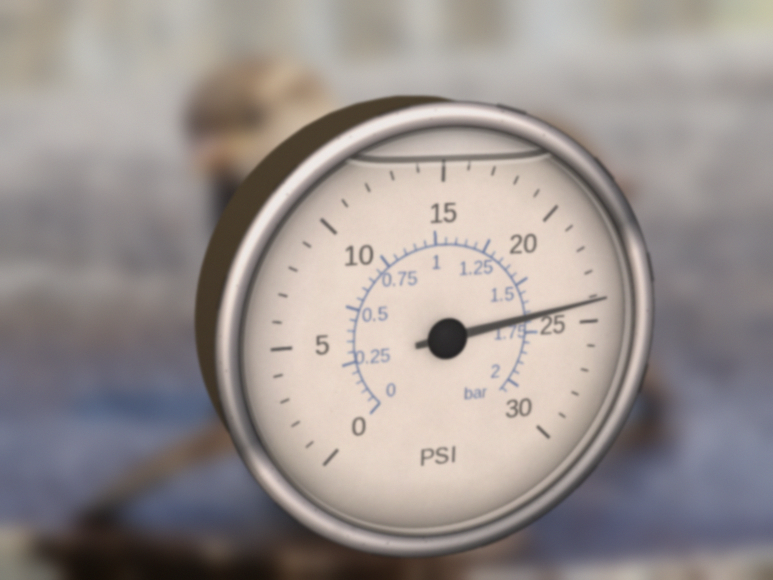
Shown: 24 psi
